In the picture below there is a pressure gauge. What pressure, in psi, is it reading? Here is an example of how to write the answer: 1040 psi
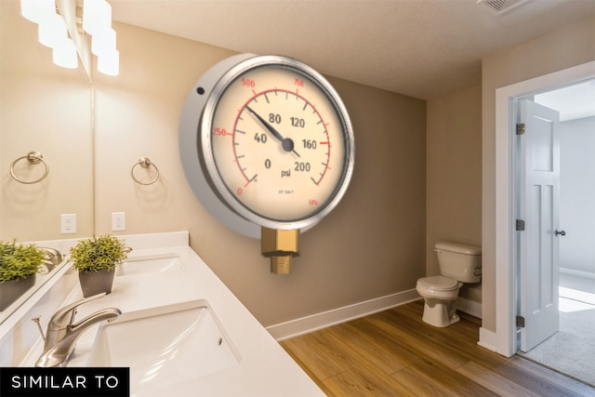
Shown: 60 psi
